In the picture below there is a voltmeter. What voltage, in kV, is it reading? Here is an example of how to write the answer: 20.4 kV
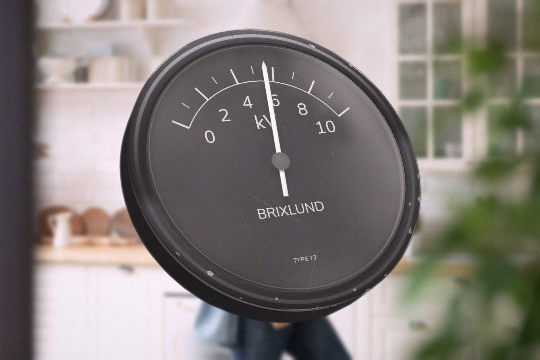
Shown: 5.5 kV
